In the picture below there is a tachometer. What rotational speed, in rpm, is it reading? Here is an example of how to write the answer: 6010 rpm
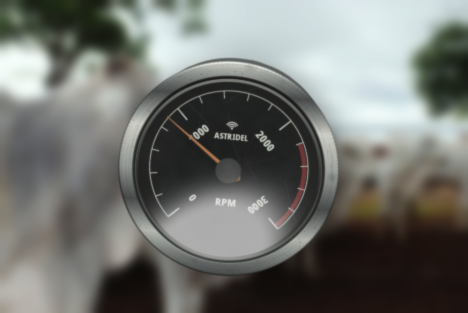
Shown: 900 rpm
